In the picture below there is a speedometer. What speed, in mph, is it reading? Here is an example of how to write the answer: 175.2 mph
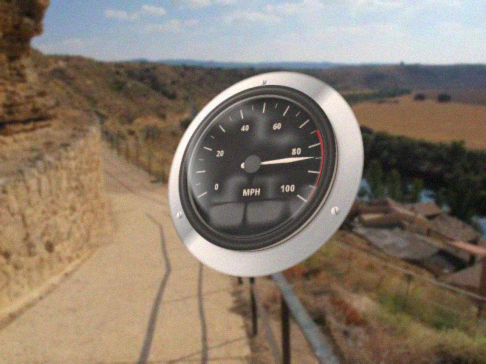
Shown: 85 mph
